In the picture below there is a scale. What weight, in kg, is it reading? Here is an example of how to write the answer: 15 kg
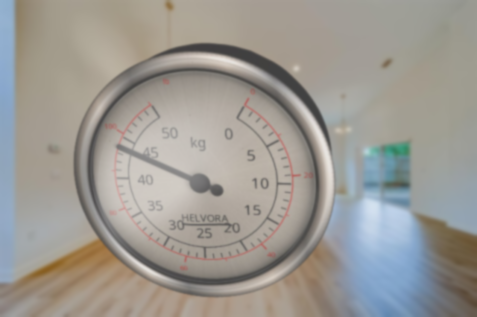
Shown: 44 kg
